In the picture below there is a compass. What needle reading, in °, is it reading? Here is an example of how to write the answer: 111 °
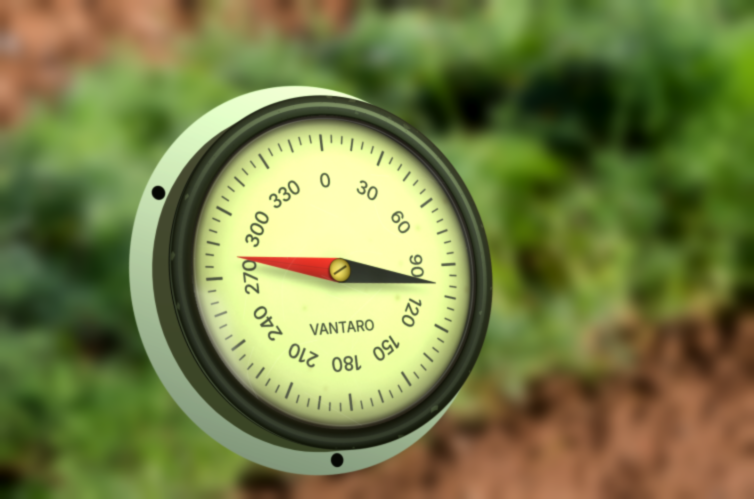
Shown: 280 °
